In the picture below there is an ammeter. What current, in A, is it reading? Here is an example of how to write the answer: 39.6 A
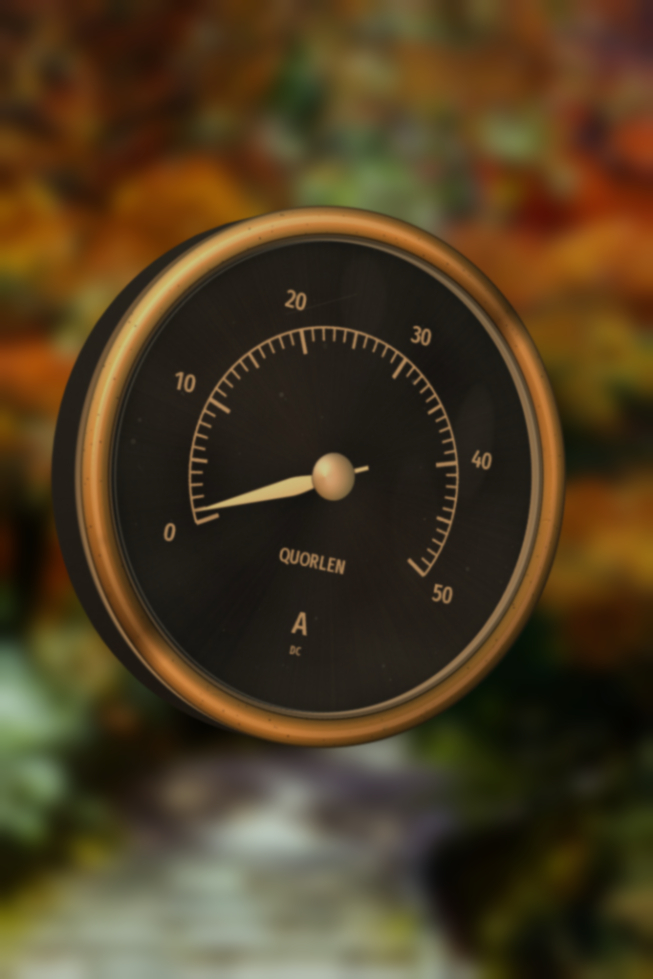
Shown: 1 A
